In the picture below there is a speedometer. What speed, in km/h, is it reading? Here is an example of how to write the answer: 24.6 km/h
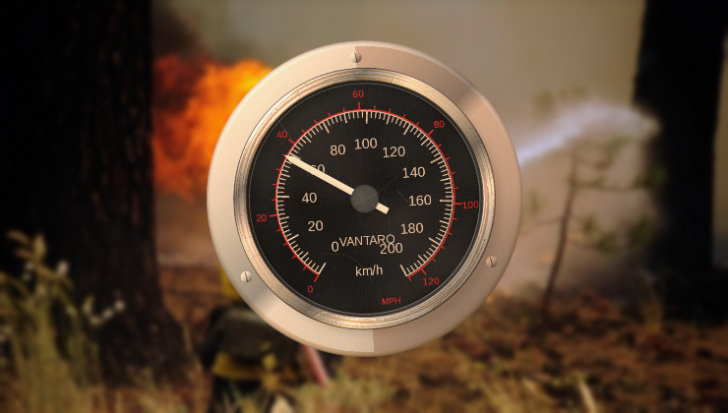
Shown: 58 km/h
